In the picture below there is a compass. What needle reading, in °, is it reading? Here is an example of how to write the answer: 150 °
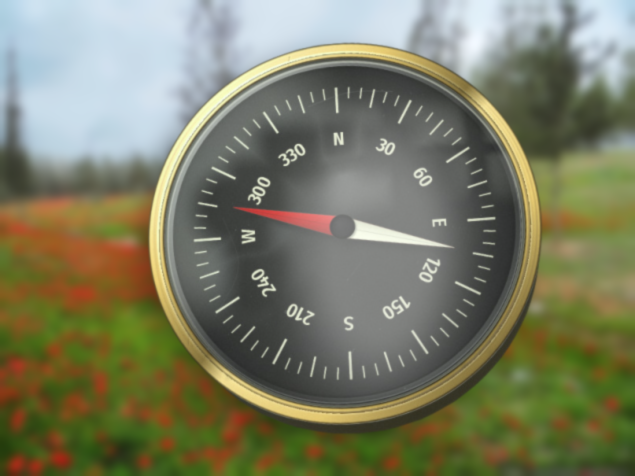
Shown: 285 °
